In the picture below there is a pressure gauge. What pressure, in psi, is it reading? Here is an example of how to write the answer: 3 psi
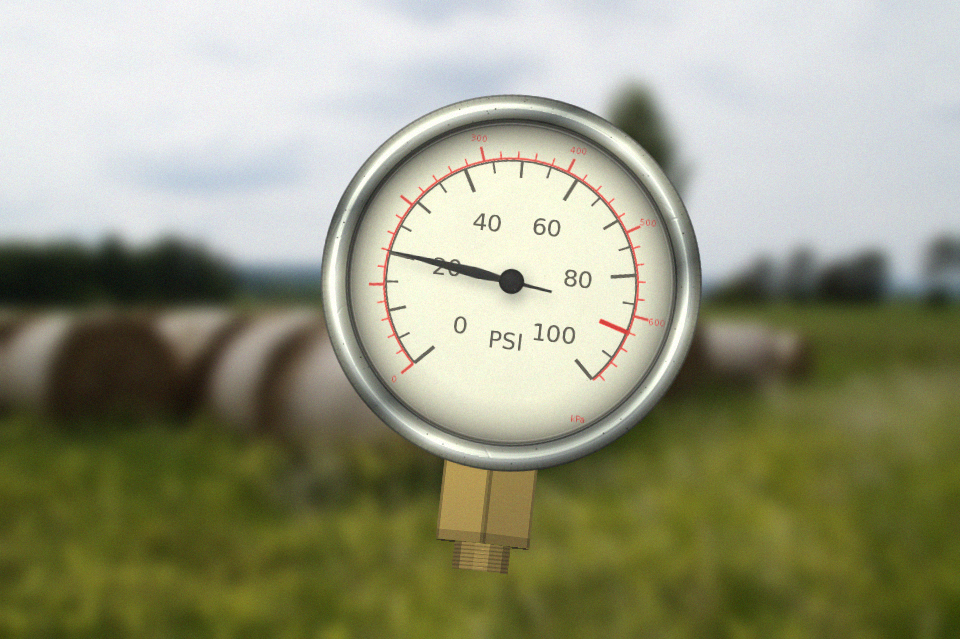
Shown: 20 psi
